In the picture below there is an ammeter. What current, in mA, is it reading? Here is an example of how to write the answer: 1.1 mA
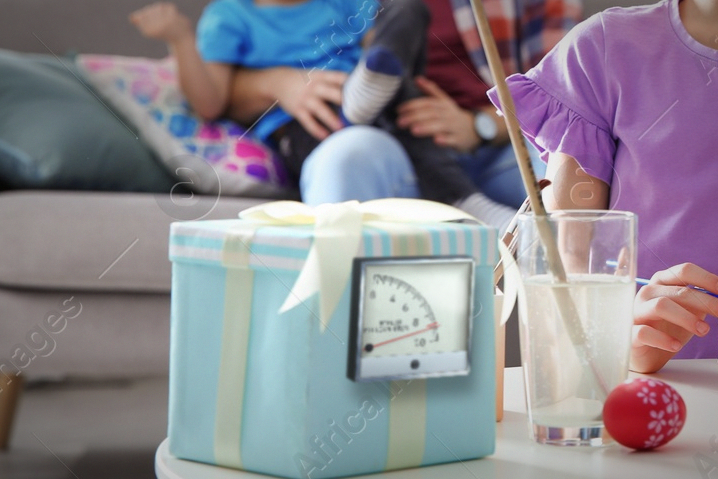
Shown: 9 mA
